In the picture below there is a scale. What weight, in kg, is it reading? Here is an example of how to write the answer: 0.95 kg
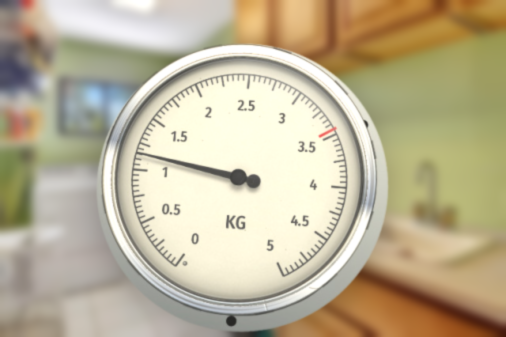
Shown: 1.15 kg
